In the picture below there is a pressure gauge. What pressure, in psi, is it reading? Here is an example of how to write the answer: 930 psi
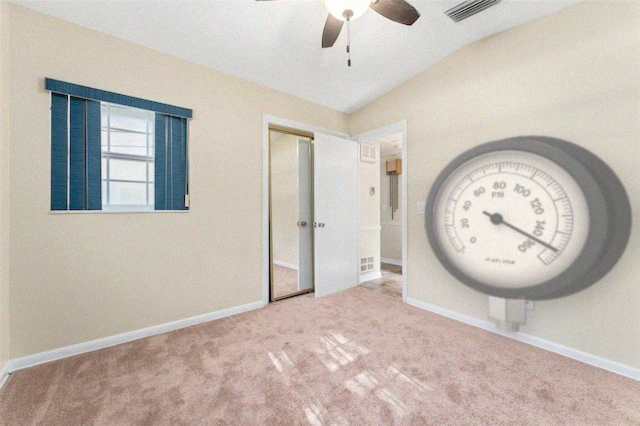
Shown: 150 psi
